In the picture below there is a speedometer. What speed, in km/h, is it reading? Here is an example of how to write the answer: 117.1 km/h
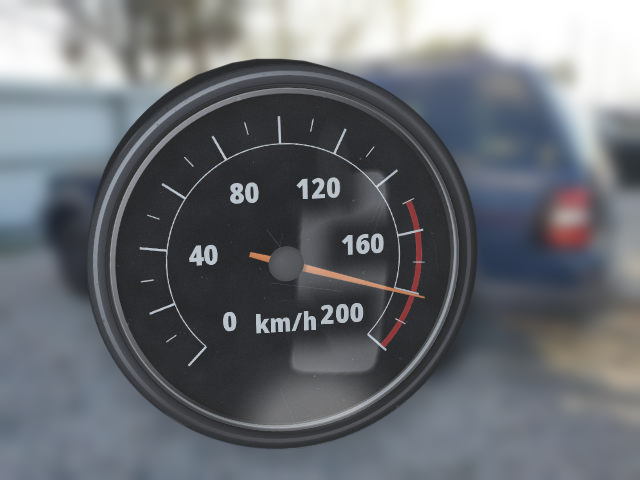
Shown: 180 km/h
